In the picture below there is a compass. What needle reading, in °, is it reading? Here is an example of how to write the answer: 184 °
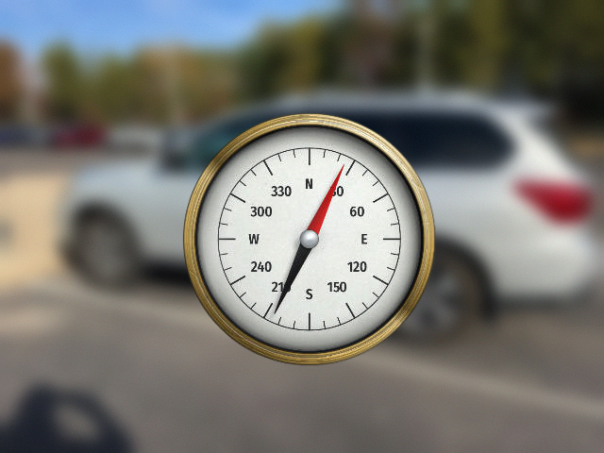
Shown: 25 °
